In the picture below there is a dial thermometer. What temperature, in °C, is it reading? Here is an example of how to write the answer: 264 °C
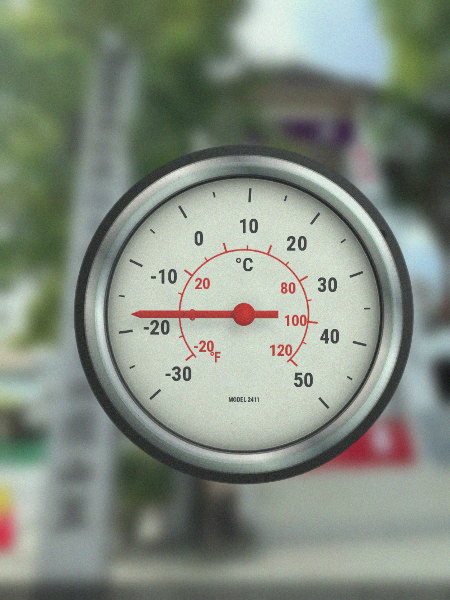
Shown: -17.5 °C
